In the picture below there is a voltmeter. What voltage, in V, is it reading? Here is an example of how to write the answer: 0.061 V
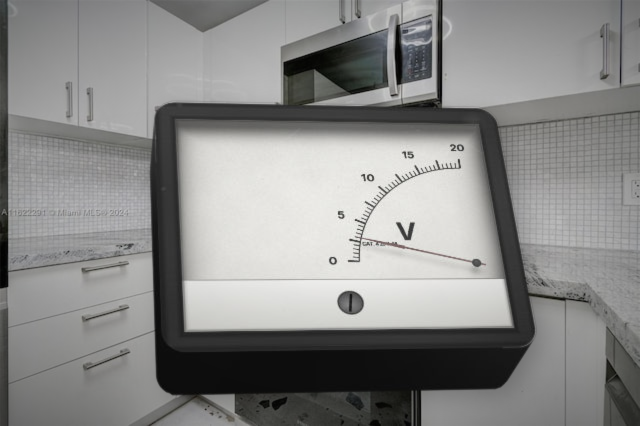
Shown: 2.5 V
